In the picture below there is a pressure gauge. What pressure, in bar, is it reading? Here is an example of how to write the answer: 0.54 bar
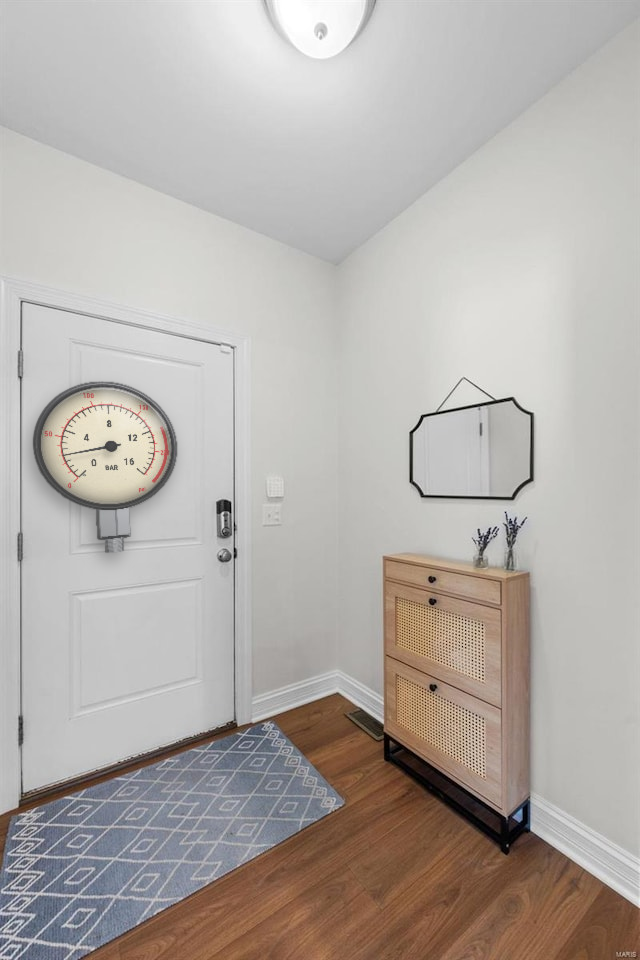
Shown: 2 bar
